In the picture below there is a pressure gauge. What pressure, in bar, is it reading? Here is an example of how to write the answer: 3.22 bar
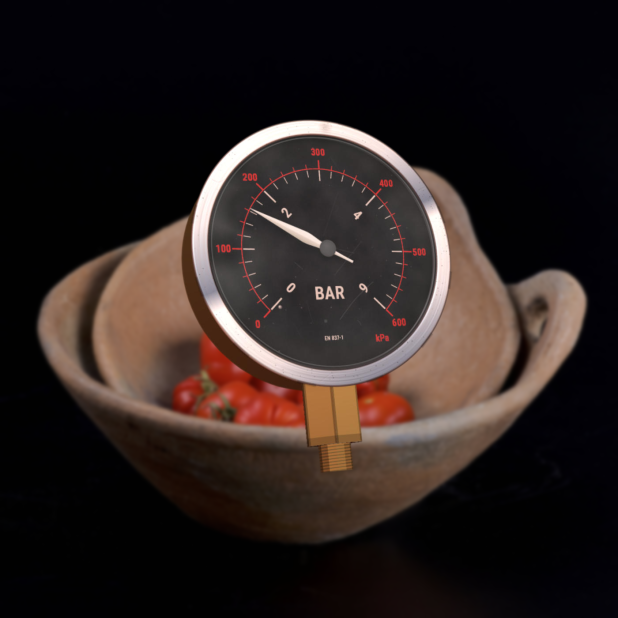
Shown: 1.6 bar
